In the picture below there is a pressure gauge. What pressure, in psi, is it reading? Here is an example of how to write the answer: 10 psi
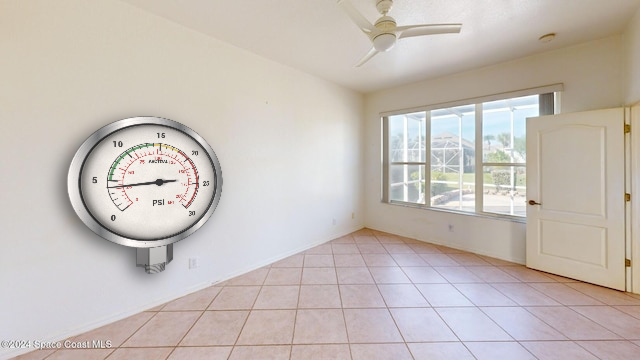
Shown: 4 psi
